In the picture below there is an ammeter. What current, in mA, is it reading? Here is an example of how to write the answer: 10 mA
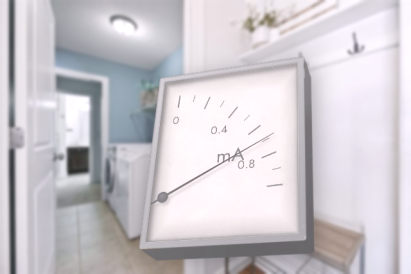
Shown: 0.7 mA
